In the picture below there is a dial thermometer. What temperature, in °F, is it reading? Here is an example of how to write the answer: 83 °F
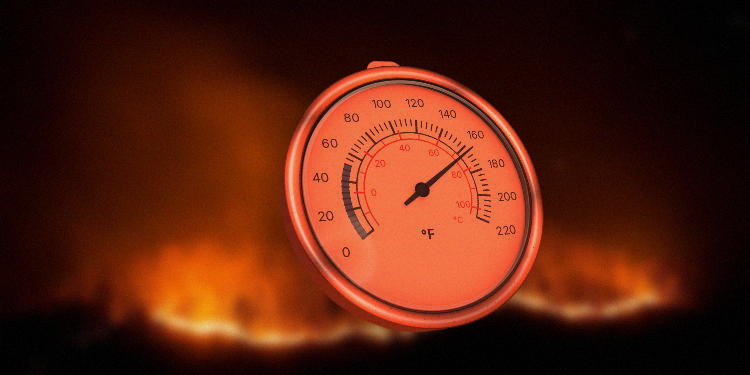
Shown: 164 °F
